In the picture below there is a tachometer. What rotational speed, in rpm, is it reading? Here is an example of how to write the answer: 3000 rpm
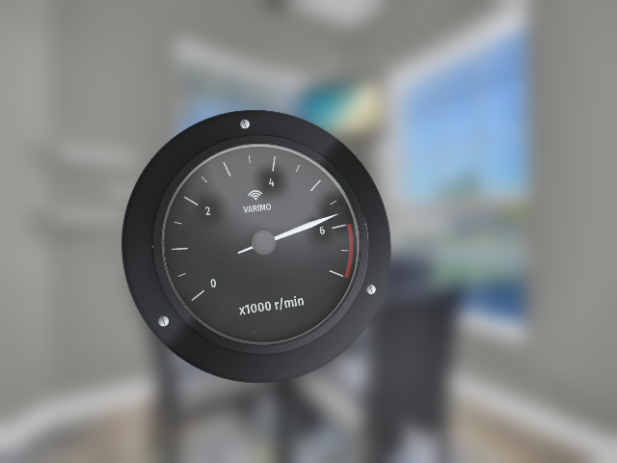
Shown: 5750 rpm
